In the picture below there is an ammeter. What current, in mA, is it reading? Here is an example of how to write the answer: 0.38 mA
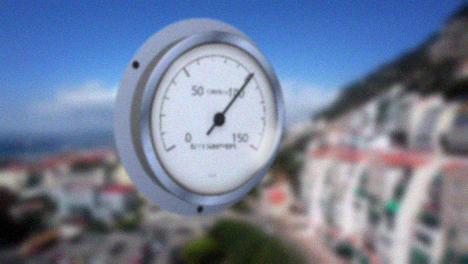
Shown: 100 mA
